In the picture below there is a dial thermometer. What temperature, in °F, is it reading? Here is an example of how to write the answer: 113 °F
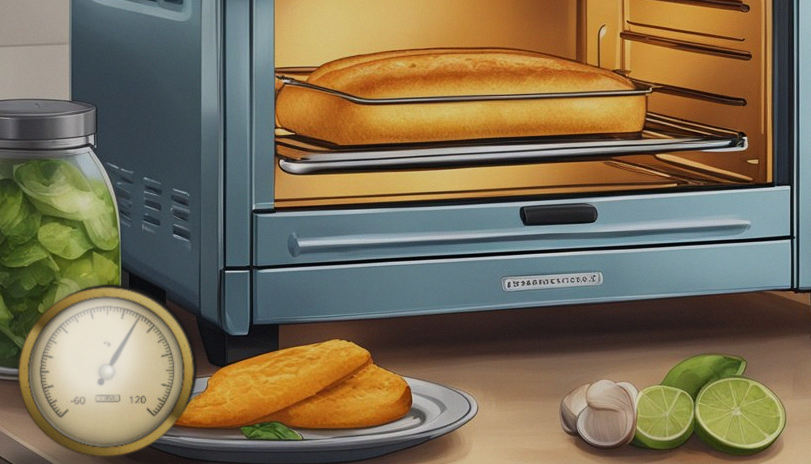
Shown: 50 °F
